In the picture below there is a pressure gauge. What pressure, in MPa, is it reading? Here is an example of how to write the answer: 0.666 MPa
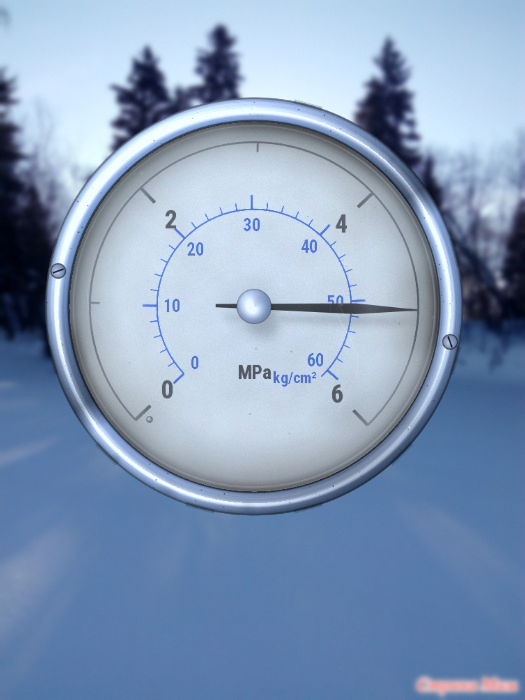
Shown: 5 MPa
